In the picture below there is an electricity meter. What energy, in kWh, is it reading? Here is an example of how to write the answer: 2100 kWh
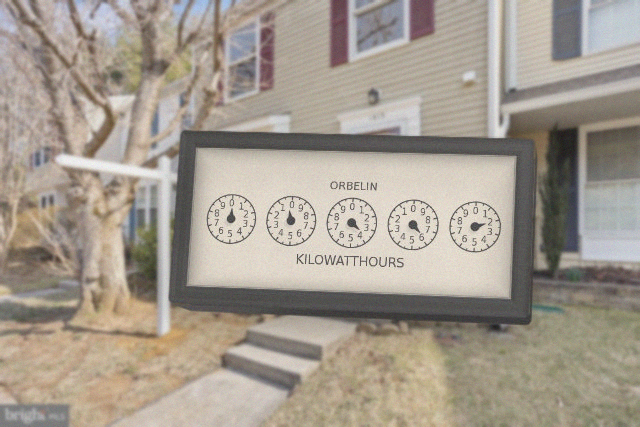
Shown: 362 kWh
